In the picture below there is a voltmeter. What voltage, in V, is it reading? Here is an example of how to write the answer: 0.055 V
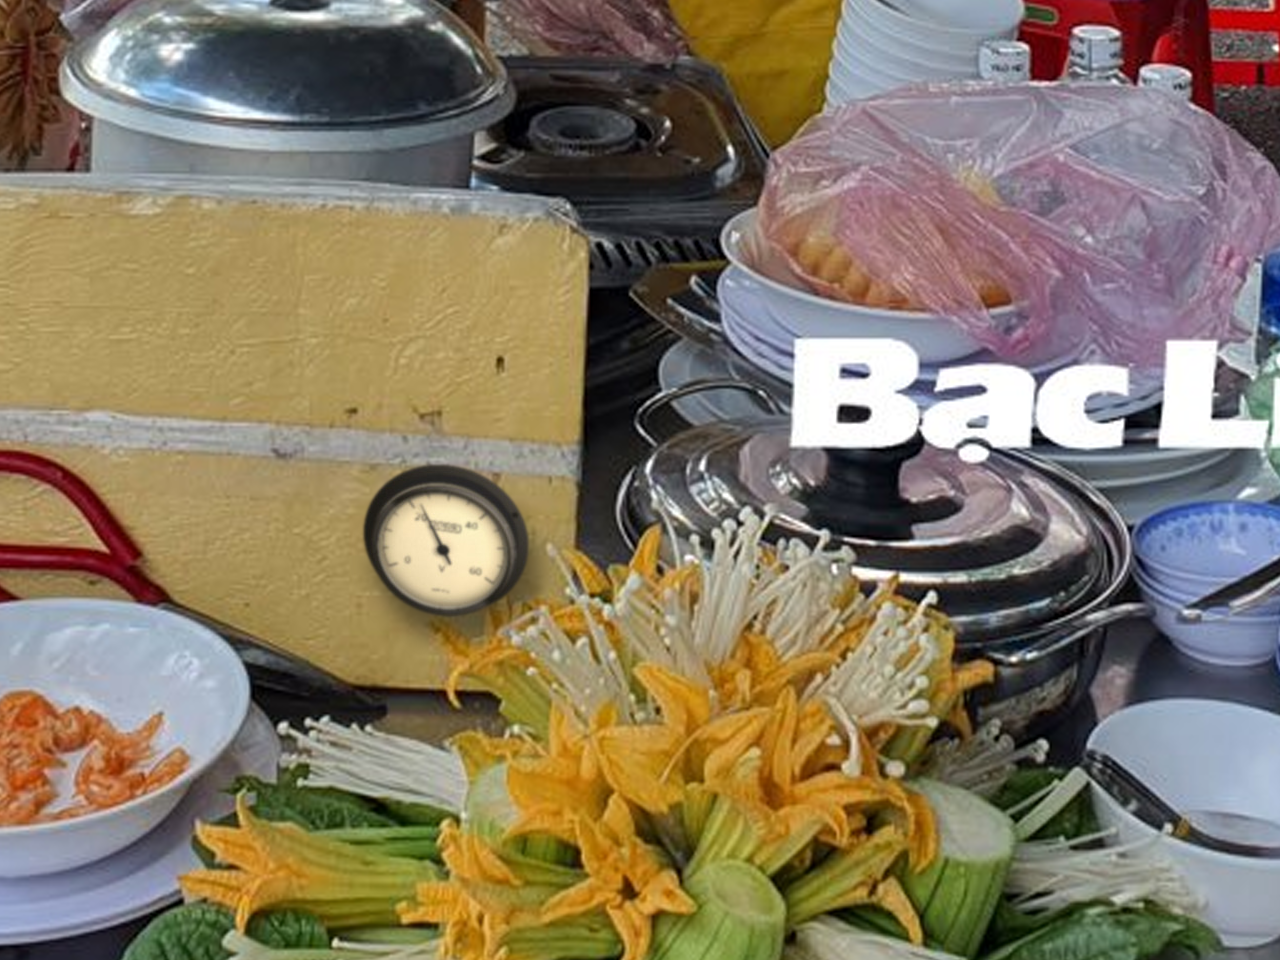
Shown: 22.5 V
